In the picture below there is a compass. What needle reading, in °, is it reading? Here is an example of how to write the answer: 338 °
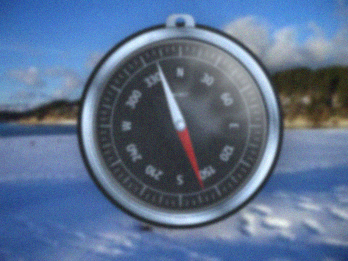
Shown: 160 °
